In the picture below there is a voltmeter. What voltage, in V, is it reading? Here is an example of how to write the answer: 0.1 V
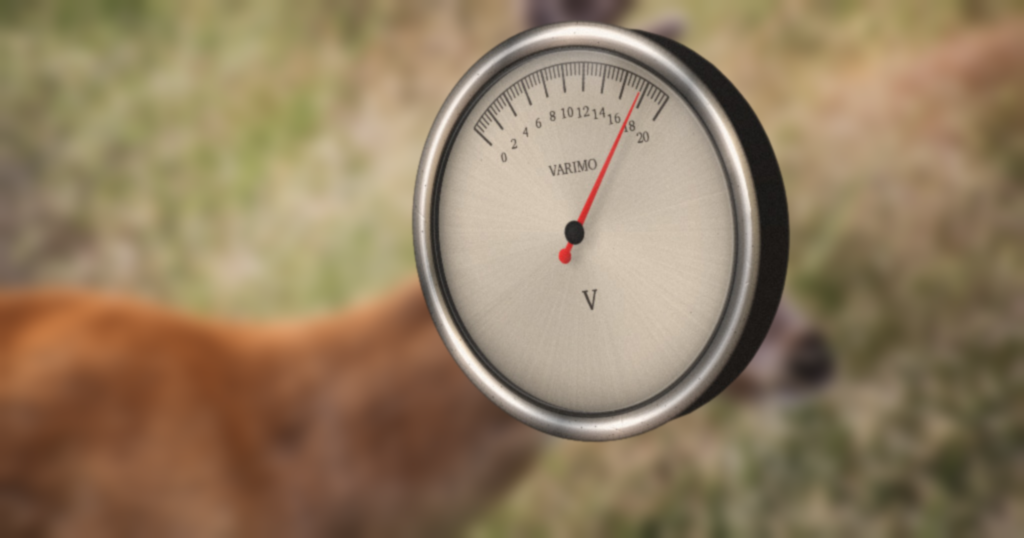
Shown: 18 V
